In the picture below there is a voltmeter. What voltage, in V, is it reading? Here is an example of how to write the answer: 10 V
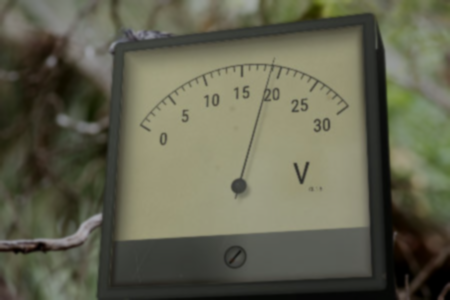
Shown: 19 V
